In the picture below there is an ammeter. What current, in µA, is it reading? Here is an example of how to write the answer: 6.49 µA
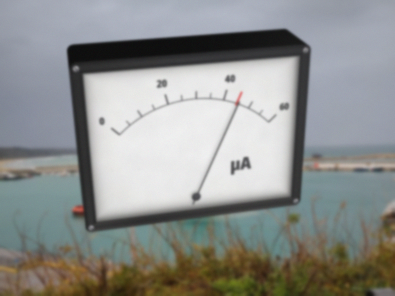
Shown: 45 µA
